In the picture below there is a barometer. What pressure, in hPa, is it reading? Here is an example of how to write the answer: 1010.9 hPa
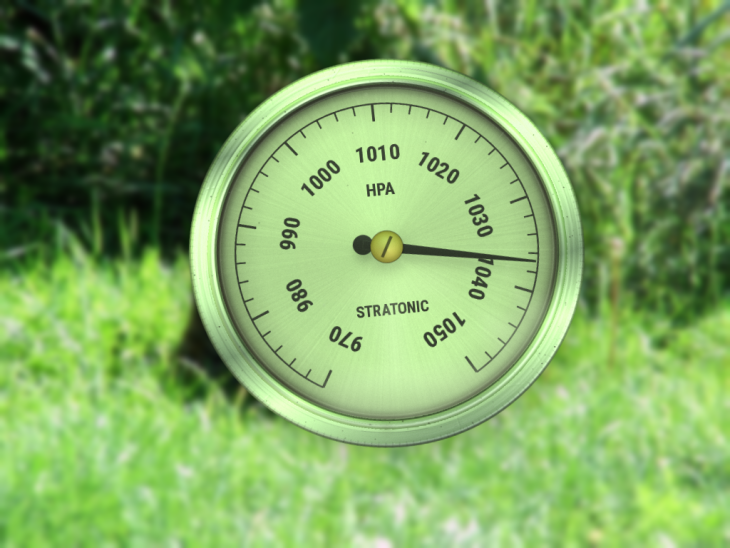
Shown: 1037 hPa
